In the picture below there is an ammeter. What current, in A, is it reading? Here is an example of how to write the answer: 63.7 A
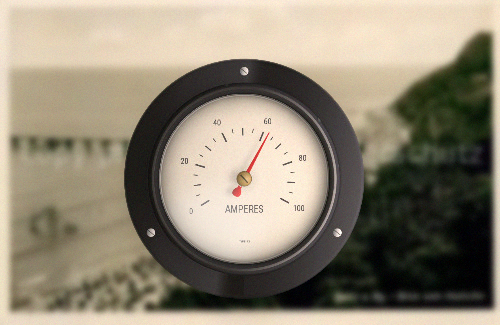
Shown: 62.5 A
